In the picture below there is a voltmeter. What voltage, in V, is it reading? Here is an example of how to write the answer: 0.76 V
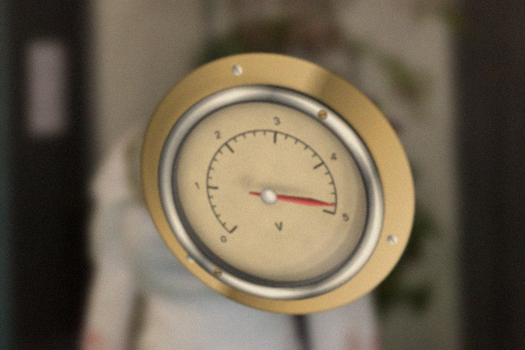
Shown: 4.8 V
